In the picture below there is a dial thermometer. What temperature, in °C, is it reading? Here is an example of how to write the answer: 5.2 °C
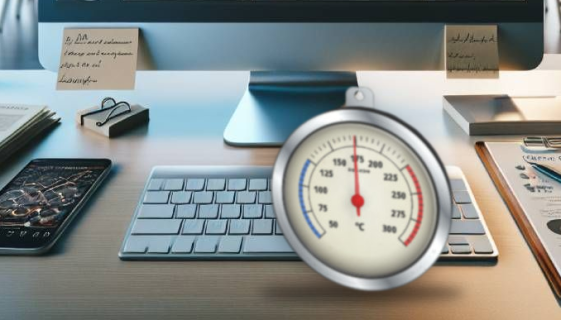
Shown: 175 °C
